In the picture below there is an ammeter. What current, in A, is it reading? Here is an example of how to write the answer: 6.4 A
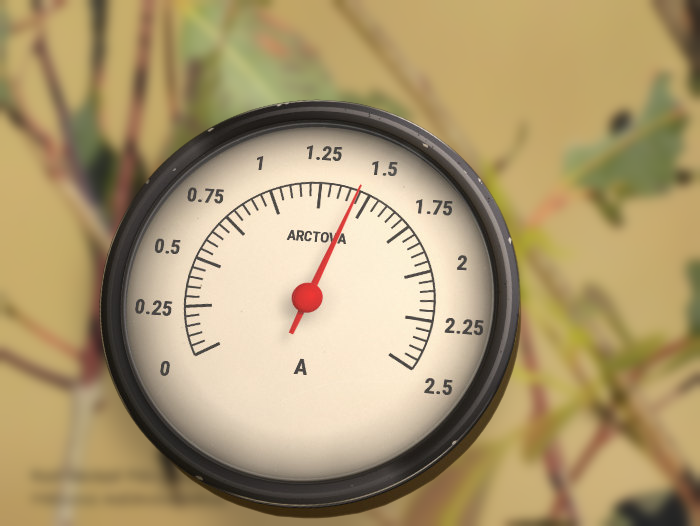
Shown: 1.45 A
